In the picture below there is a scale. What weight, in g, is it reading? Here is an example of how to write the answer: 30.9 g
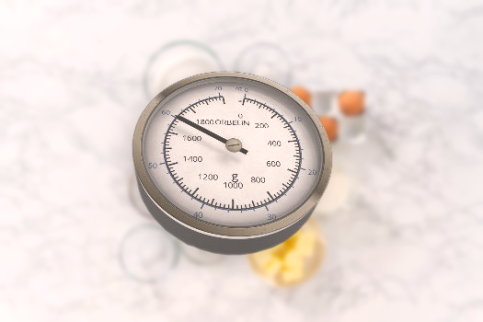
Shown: 1700 g
